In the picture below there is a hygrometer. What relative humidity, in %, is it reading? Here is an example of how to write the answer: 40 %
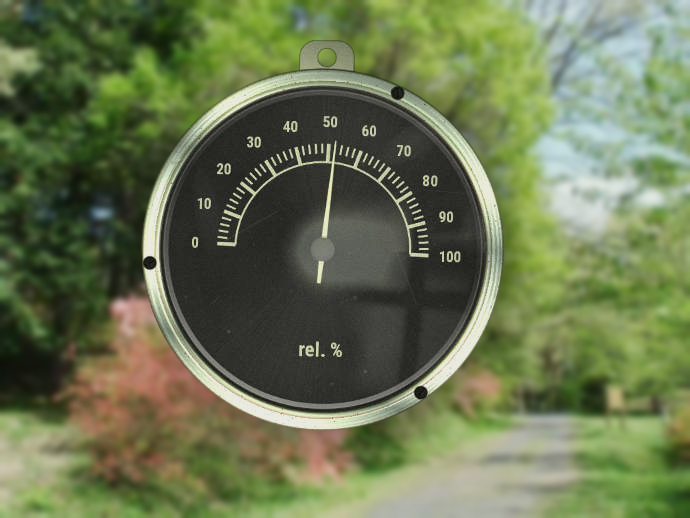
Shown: 52 %
